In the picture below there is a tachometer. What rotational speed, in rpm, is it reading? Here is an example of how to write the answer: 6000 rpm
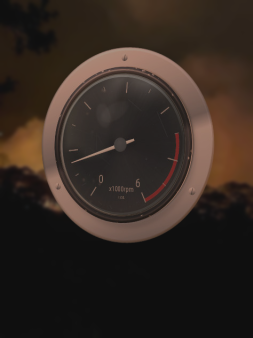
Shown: 750 rpm
